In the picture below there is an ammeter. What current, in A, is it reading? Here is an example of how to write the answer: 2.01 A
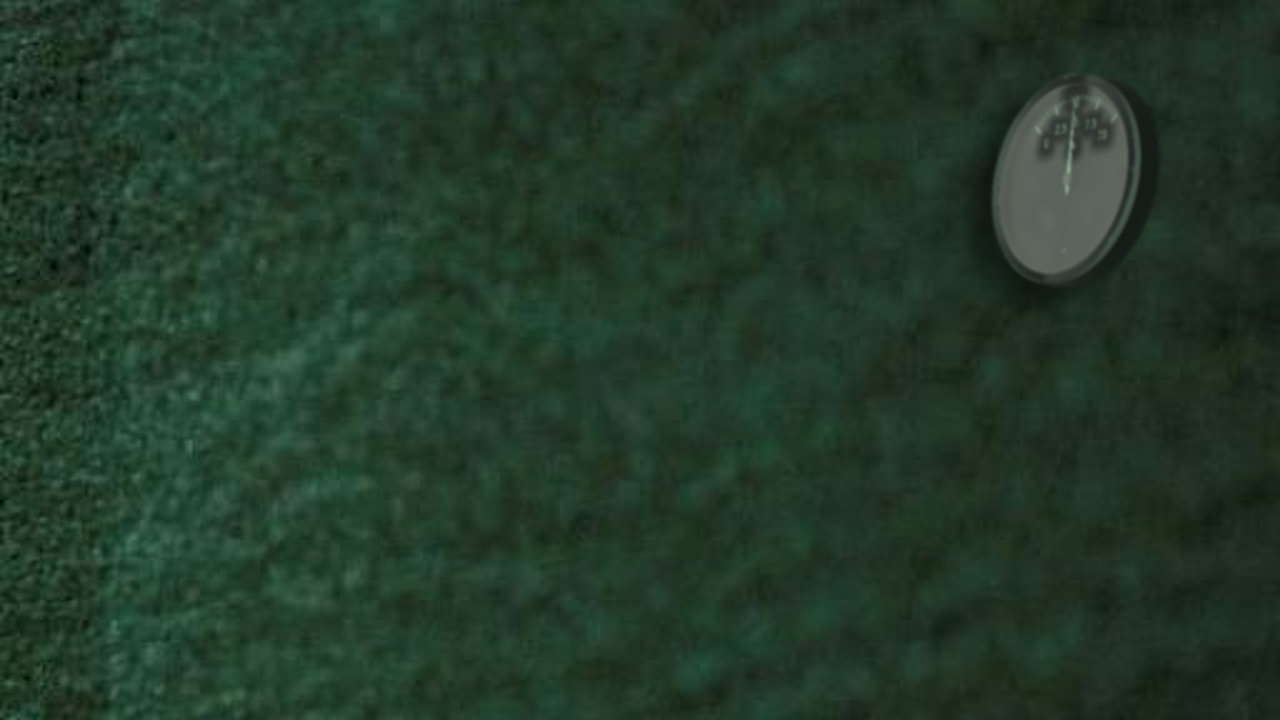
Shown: 5 A
